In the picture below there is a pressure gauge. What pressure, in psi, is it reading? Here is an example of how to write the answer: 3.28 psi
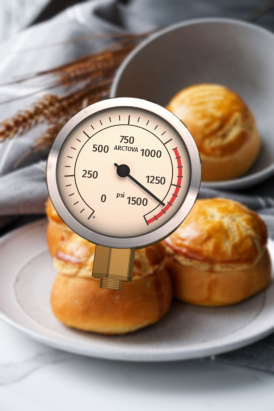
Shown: 1375 psi
